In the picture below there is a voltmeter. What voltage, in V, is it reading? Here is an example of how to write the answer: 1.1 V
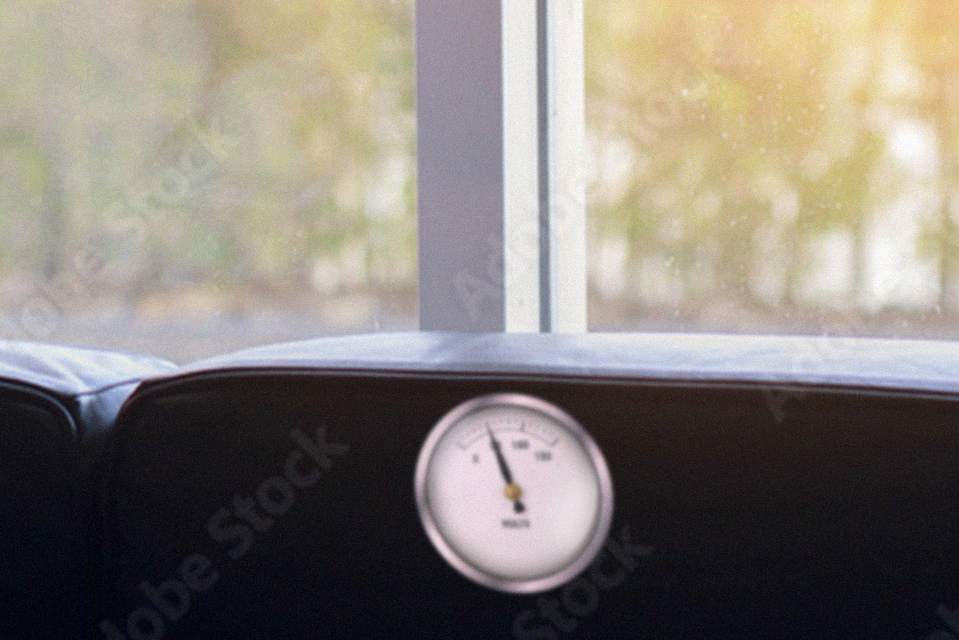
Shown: 50 V
